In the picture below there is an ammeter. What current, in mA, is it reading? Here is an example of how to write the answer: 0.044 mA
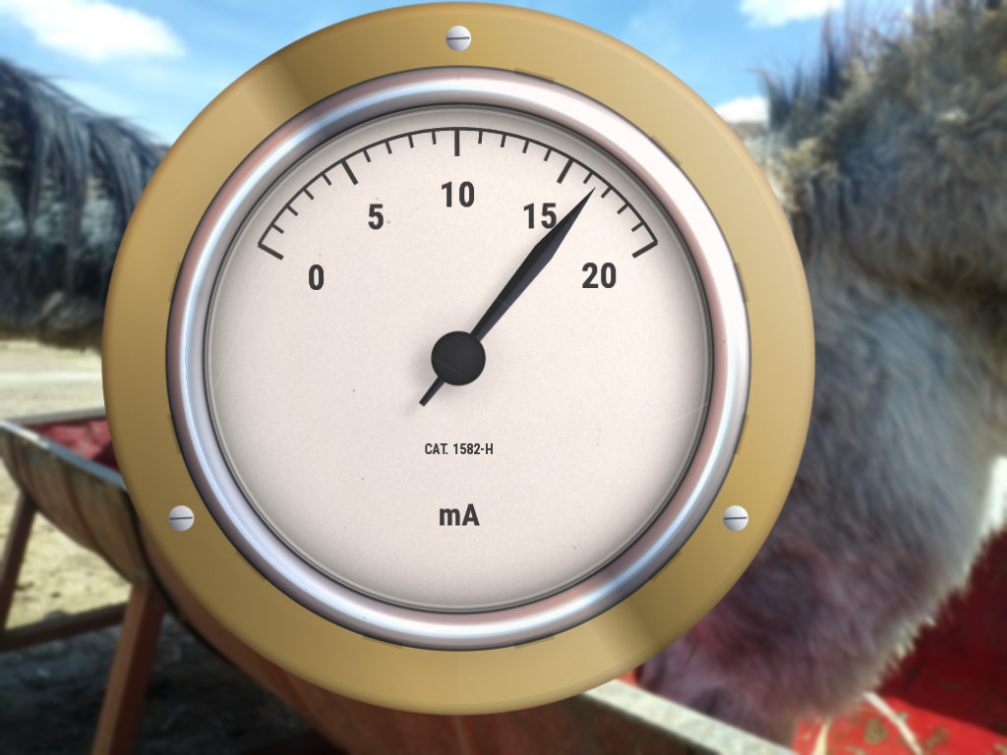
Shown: 16.5 mA
